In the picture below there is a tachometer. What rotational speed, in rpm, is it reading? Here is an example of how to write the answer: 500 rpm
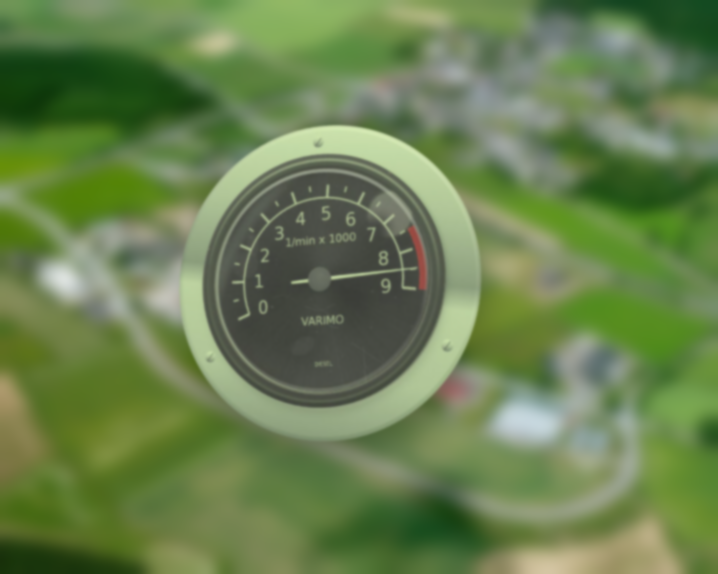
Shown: 8500 rpm
